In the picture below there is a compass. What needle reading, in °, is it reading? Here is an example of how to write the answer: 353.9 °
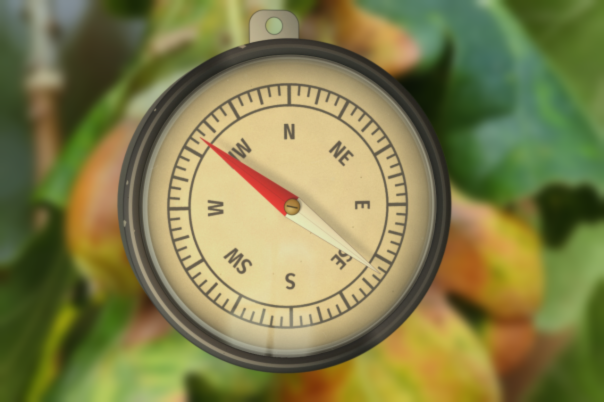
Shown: 307.5 °
